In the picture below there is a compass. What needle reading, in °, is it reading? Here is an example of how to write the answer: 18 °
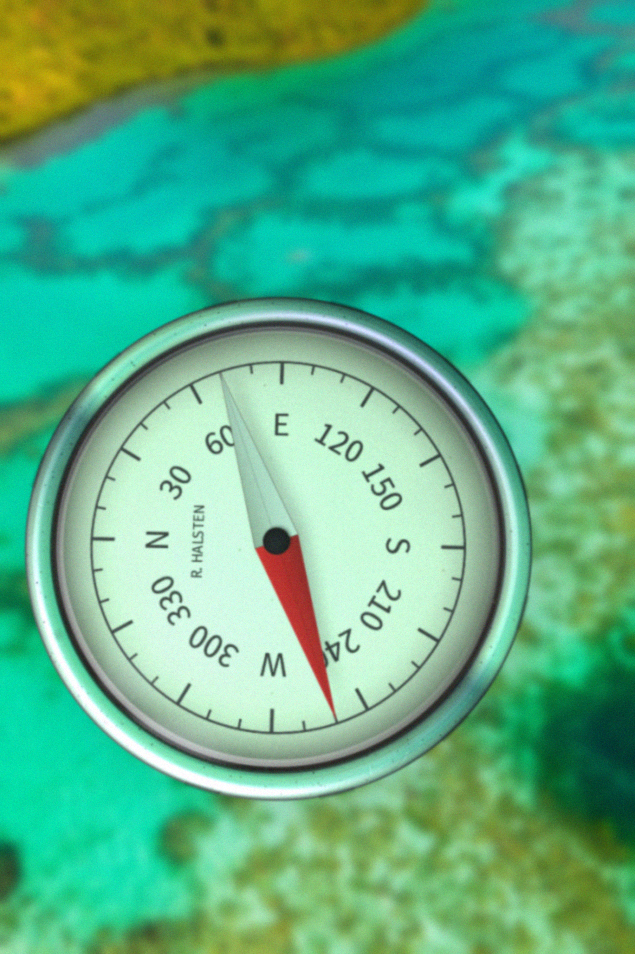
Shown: 250 °
